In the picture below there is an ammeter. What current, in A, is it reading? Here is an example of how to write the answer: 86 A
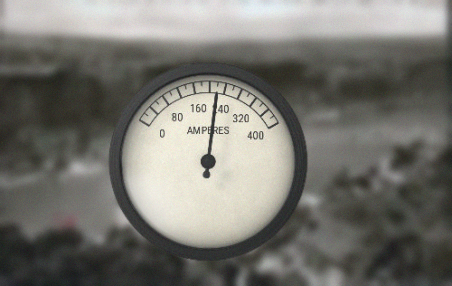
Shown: 220 A
